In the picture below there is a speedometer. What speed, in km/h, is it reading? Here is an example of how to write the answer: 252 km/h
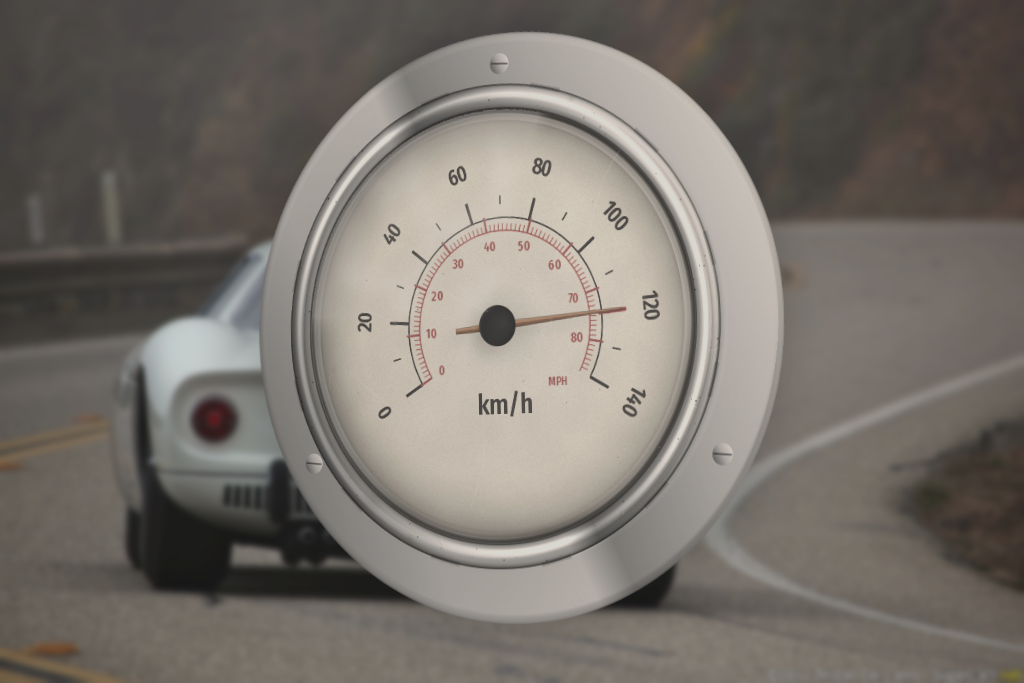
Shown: 120 km/h
